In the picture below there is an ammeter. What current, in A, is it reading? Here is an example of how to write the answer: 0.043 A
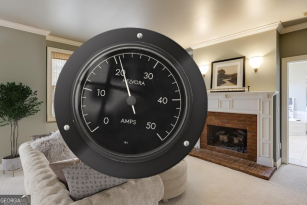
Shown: 21 A
